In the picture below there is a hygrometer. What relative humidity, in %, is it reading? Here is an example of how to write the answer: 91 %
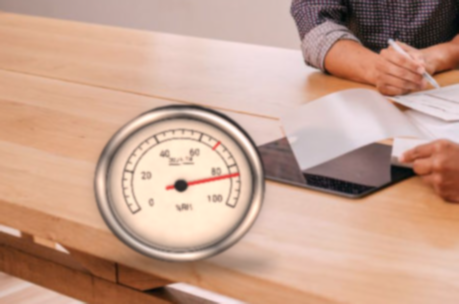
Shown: 84 %
